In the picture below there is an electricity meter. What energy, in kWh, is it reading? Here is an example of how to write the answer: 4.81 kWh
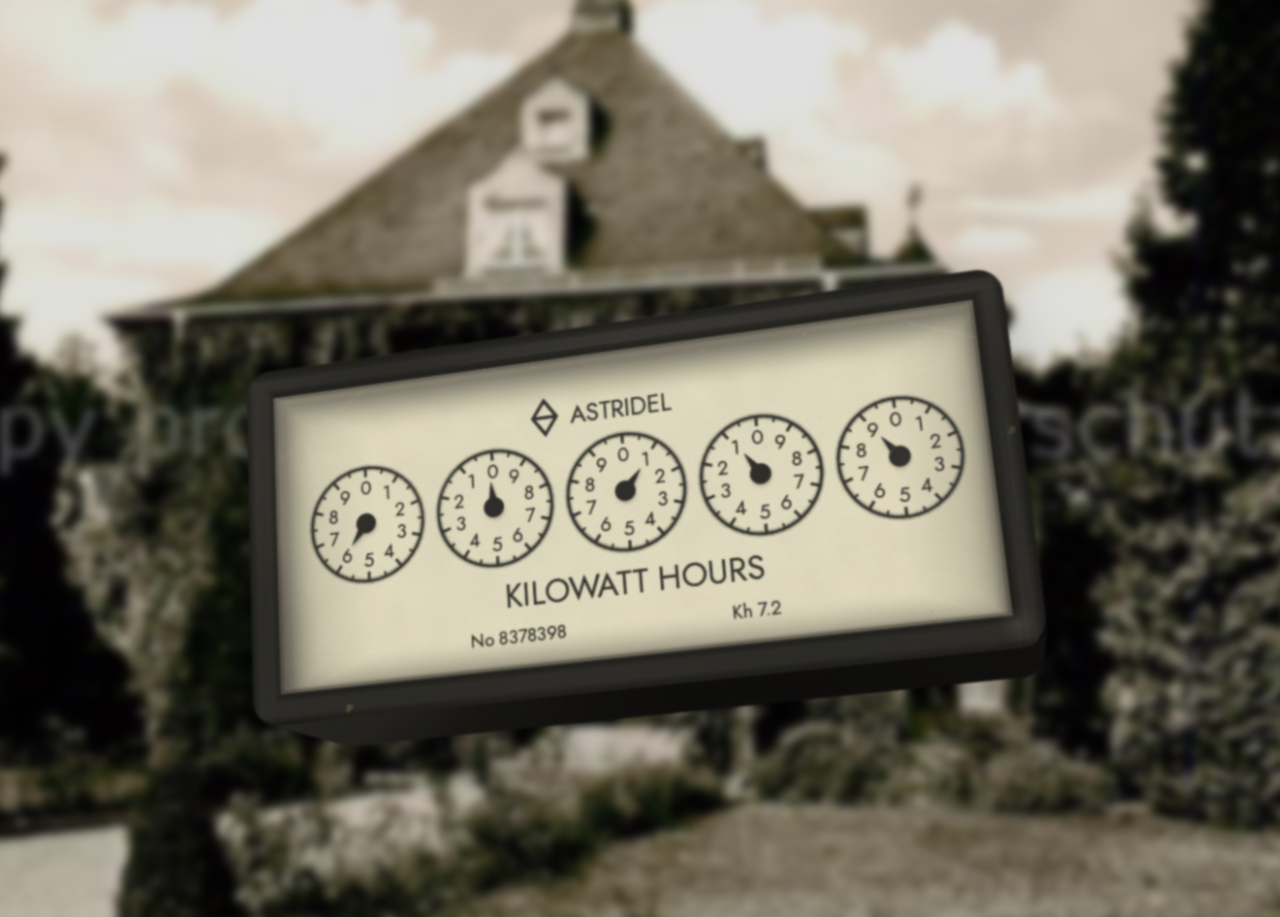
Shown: 60109 kWh
